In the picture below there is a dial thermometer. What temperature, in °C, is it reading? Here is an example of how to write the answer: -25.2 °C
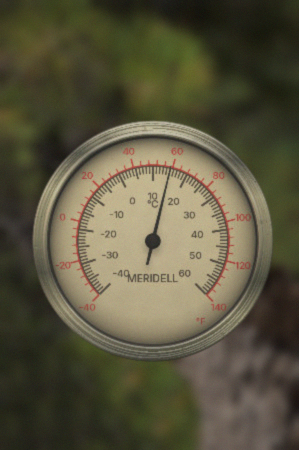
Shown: 15 °C
